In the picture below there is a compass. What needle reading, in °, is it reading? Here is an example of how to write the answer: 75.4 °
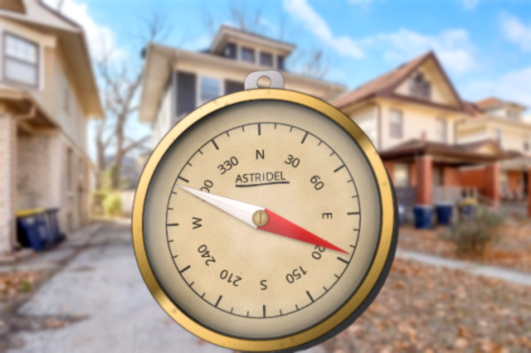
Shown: 115 °
